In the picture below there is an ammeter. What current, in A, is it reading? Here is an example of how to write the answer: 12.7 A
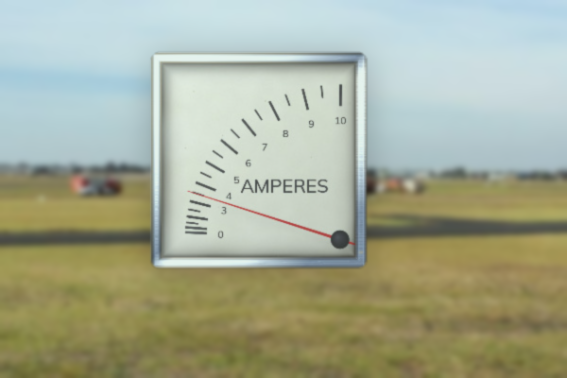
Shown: 3.5 A
